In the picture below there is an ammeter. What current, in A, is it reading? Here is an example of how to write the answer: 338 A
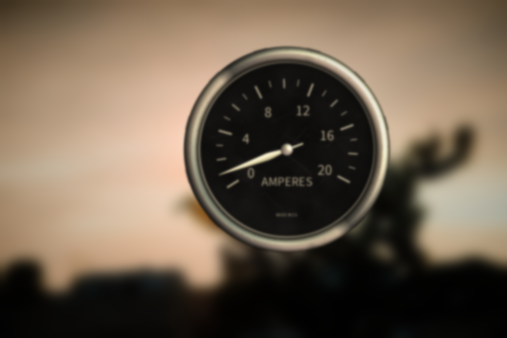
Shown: 1 A
